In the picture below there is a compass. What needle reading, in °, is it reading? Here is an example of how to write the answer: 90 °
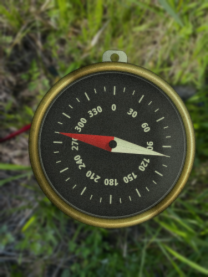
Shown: 280 °
